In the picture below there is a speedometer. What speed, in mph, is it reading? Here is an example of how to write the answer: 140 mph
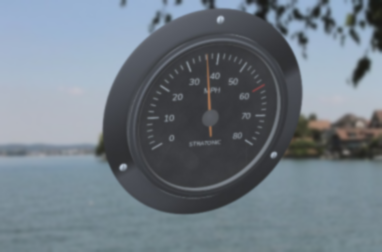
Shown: 36 mph
